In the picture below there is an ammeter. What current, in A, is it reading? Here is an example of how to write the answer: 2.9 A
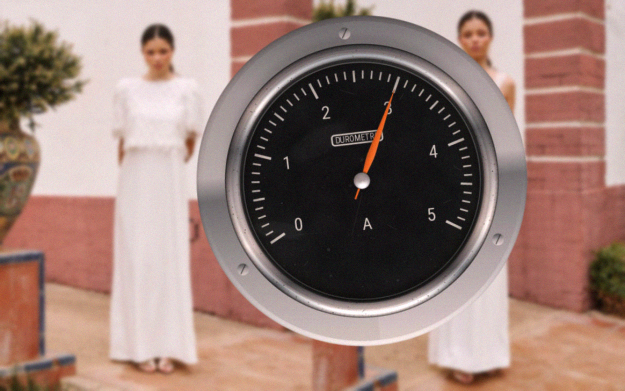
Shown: 3 A
